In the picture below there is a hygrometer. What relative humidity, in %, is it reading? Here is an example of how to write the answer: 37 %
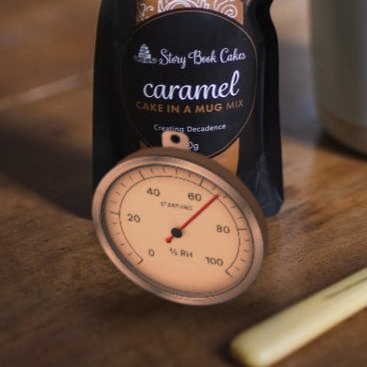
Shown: 66 %
